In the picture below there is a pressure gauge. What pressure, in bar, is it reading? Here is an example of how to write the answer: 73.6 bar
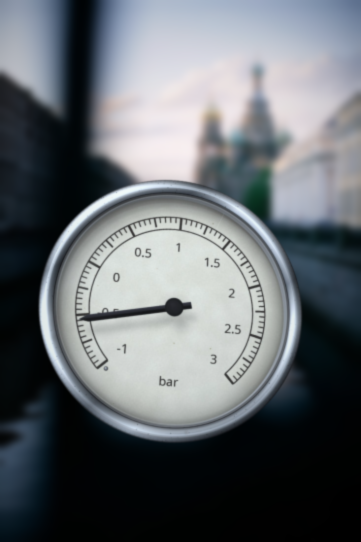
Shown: -0.55 bar
